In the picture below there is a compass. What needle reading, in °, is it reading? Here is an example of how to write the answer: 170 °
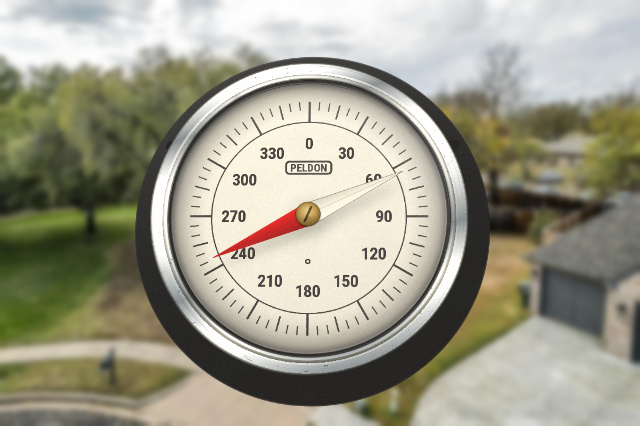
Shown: 245 °
